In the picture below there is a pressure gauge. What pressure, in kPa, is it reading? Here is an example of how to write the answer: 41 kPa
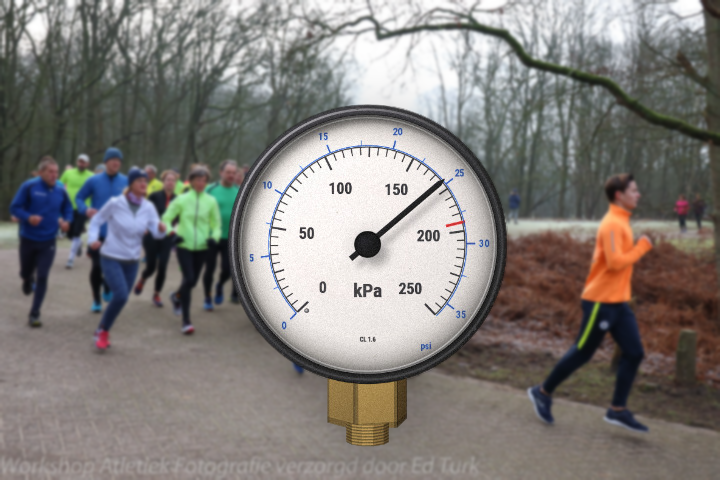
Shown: 170 kPa
